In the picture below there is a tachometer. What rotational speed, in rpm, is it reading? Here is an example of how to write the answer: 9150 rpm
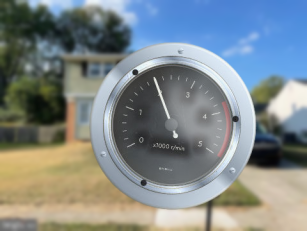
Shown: 2000 rpm
